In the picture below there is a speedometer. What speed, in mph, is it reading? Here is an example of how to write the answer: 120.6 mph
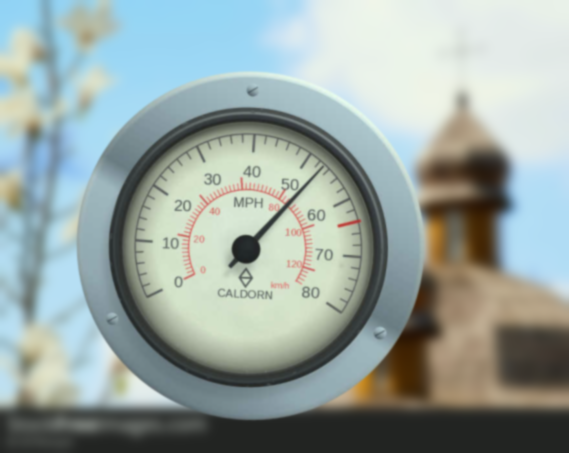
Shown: 53 mph
